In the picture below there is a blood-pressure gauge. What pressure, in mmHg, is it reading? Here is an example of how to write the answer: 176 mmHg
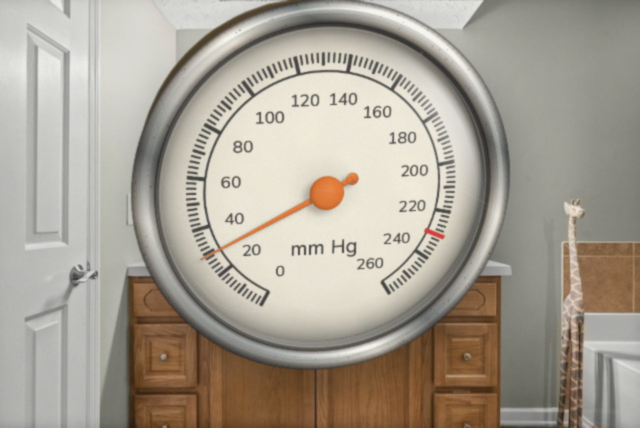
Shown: 30 mmHg
